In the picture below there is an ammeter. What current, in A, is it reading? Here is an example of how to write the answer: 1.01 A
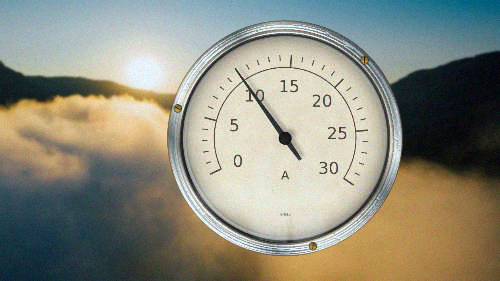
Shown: 10 A
